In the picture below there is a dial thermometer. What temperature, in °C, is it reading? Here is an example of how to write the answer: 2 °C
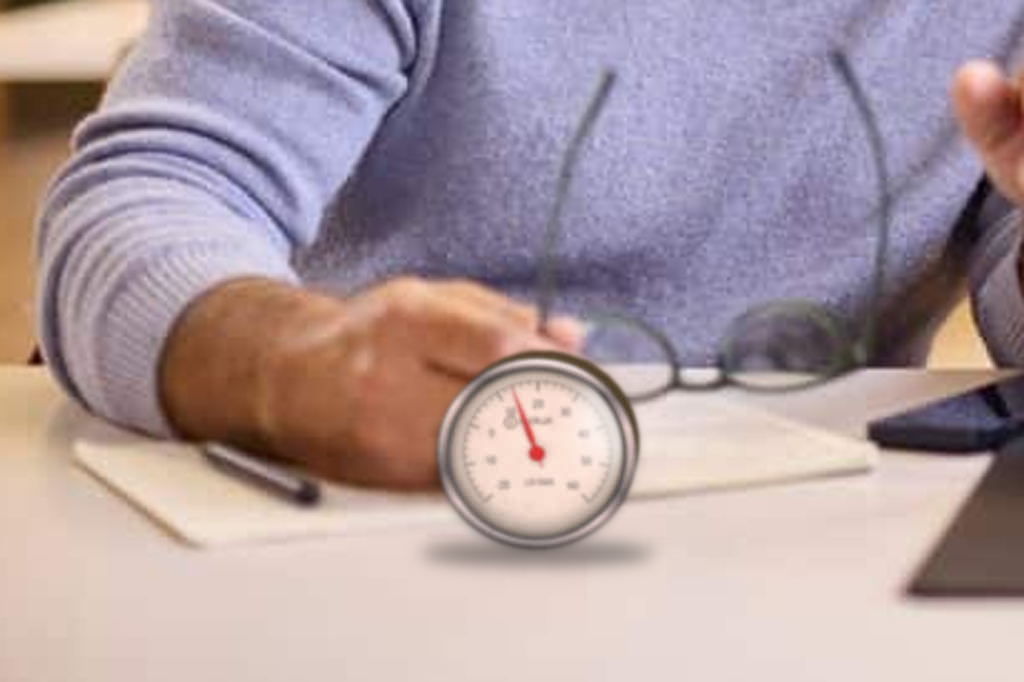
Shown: 14 °C
